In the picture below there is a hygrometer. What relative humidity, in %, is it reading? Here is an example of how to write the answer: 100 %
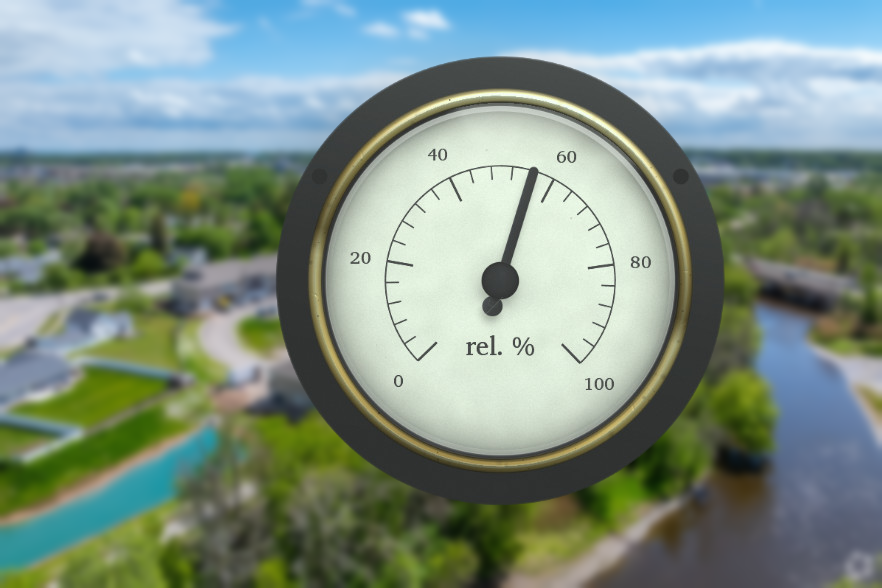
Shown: 56 %
